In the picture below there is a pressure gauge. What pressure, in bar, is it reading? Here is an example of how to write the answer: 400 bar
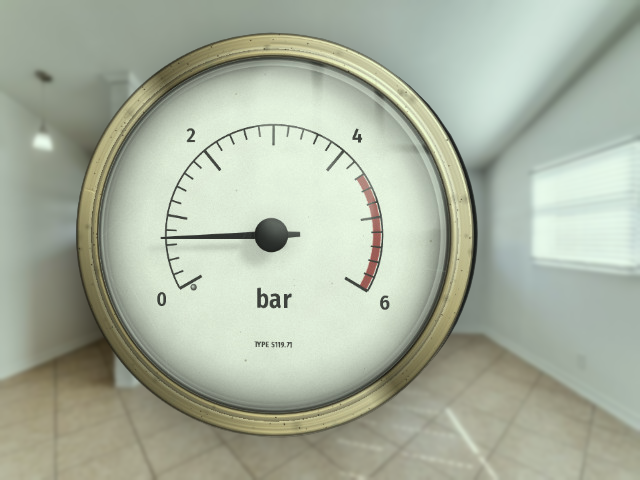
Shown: 0.7 bar
